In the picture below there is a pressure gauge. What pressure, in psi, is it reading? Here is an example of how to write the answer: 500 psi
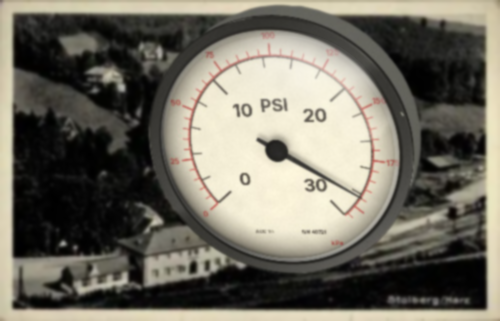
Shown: 28 psi
